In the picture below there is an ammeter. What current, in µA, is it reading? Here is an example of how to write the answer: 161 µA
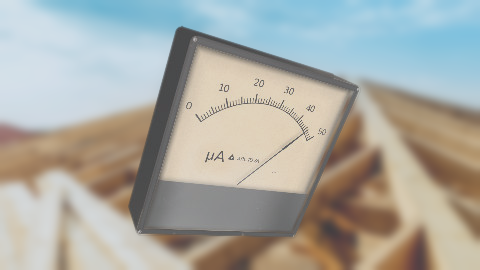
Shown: 45 µA
